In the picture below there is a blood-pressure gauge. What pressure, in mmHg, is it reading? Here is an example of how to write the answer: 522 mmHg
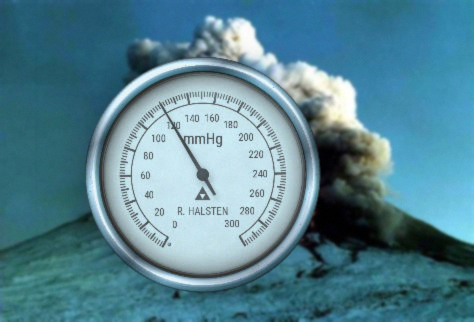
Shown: 120 mmHg
